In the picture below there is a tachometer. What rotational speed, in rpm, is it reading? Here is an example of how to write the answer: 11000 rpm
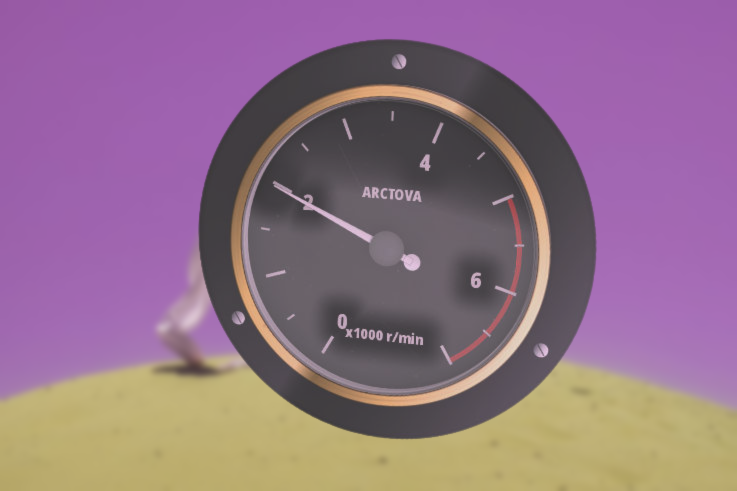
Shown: 2000 rpm
